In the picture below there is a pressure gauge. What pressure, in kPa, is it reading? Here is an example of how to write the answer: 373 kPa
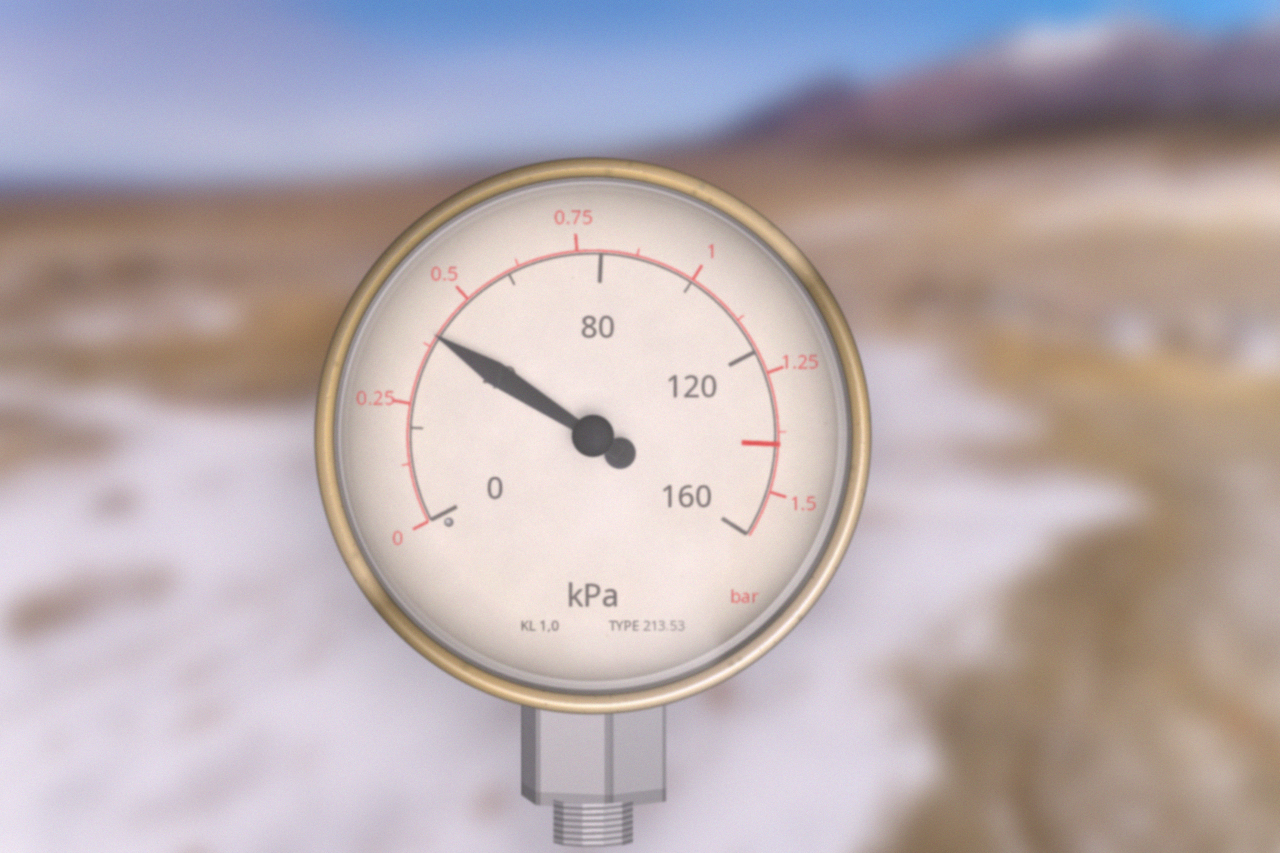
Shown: 40 kPa
